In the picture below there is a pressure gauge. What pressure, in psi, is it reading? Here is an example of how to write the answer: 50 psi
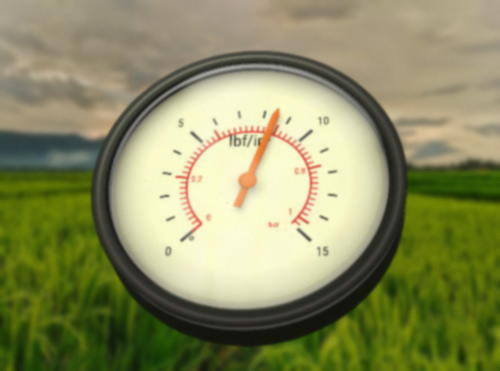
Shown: 8.5 psi
